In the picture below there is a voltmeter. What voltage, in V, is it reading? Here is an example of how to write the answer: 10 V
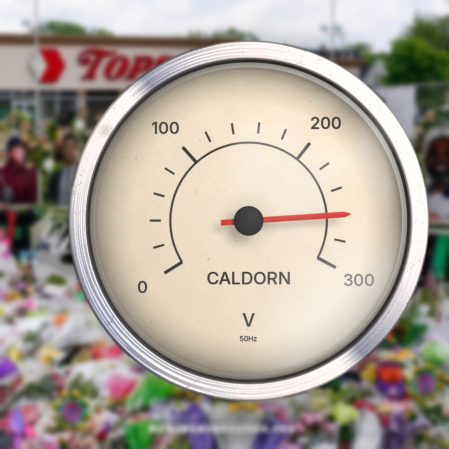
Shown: 260 V
